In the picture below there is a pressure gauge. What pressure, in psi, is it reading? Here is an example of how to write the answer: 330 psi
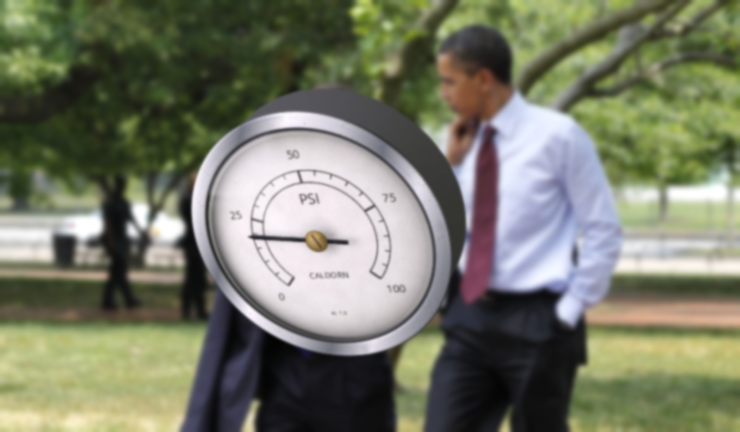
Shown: 20 psi
